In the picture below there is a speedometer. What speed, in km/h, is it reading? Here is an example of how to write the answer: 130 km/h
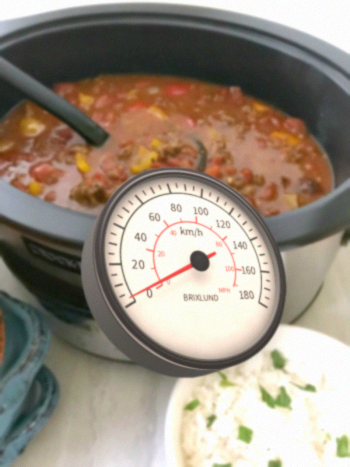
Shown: 2.5 km/h
